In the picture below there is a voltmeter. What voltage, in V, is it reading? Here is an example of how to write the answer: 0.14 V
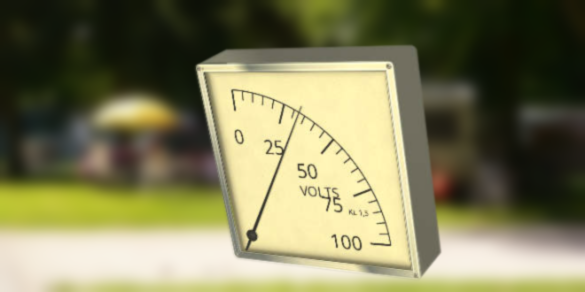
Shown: 32.5 V
